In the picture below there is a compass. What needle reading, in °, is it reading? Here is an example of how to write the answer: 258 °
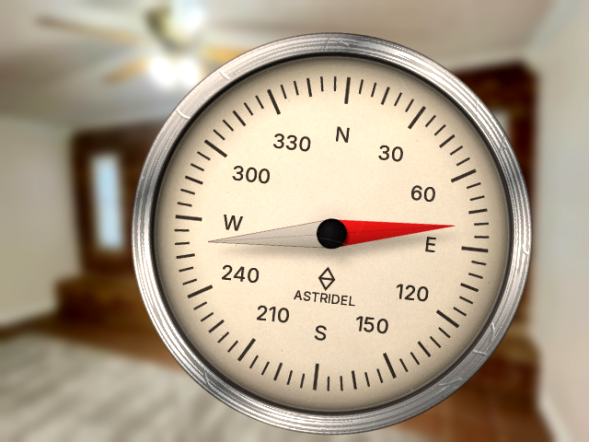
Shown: 80 °
